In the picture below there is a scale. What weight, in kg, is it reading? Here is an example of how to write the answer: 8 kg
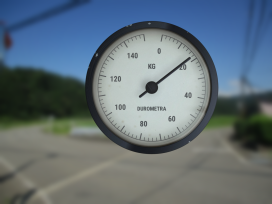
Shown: 18 kg
